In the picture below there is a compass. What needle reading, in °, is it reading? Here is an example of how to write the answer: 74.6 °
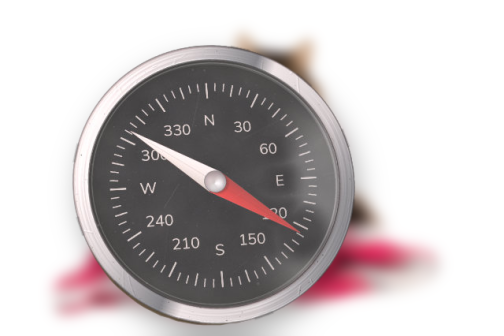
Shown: 125 °
